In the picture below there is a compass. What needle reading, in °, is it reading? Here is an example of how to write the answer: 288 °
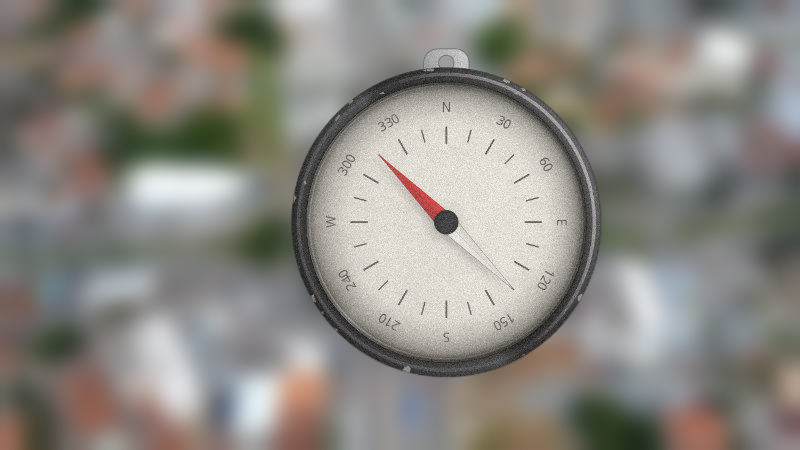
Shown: 315 °
